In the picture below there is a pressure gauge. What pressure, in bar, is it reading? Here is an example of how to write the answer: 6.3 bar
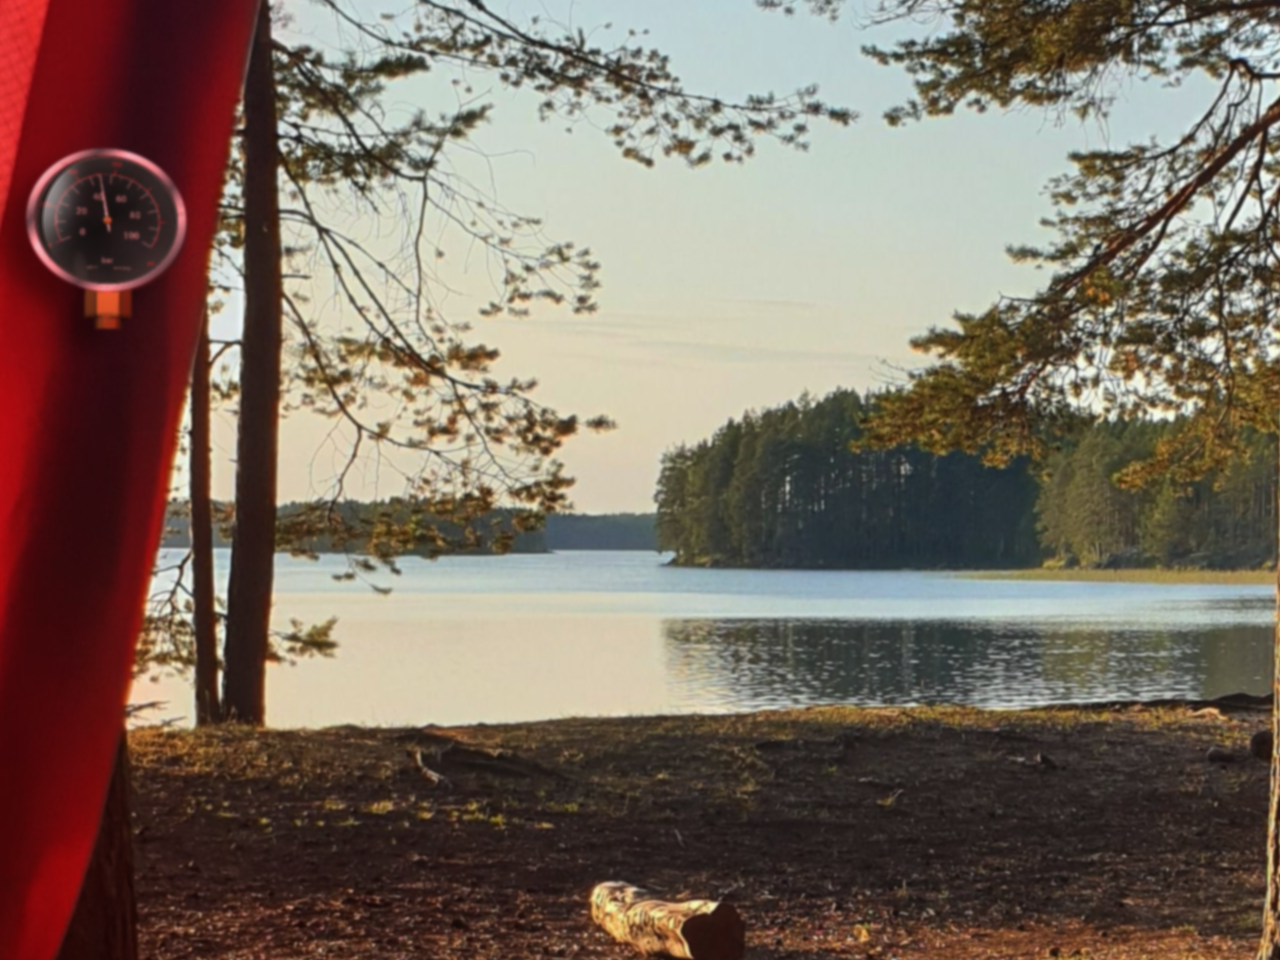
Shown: 45 bar
